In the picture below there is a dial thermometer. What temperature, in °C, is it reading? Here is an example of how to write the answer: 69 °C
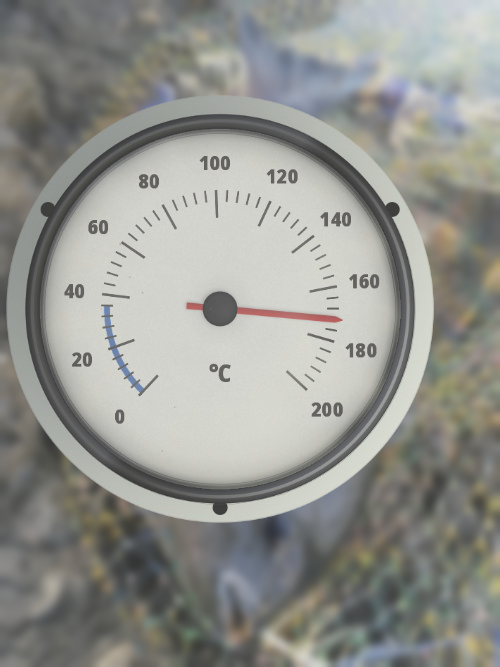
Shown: 172 °C
